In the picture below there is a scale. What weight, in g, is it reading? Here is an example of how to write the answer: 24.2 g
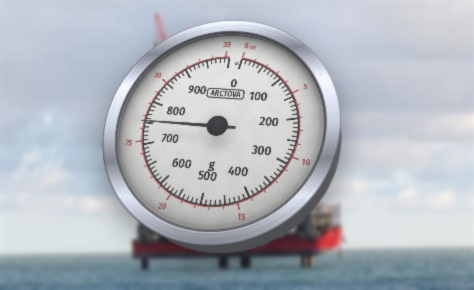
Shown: 750 g
